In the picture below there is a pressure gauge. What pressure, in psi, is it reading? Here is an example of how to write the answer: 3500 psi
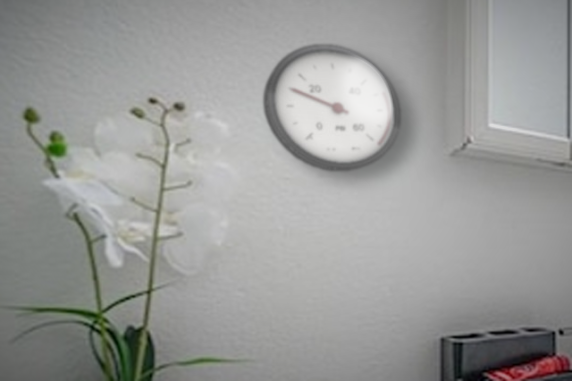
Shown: 15 psi
